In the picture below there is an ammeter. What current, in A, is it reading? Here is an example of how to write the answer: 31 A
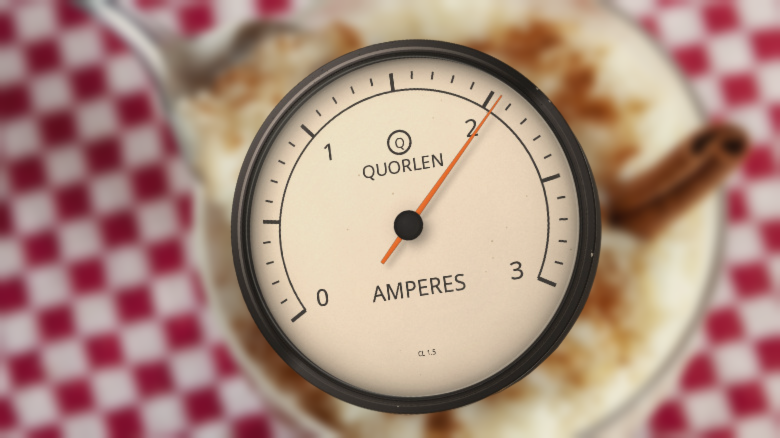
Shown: 2.05 A
